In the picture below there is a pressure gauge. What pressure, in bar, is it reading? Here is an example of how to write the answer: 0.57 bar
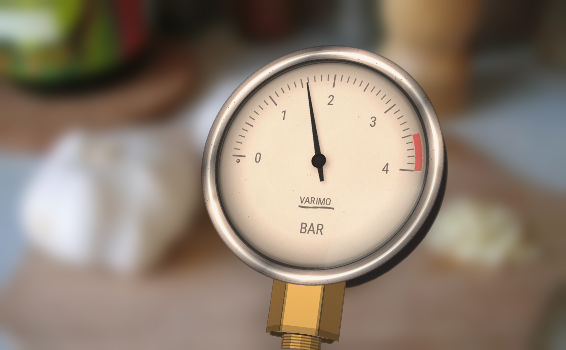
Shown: 1.6 bar
